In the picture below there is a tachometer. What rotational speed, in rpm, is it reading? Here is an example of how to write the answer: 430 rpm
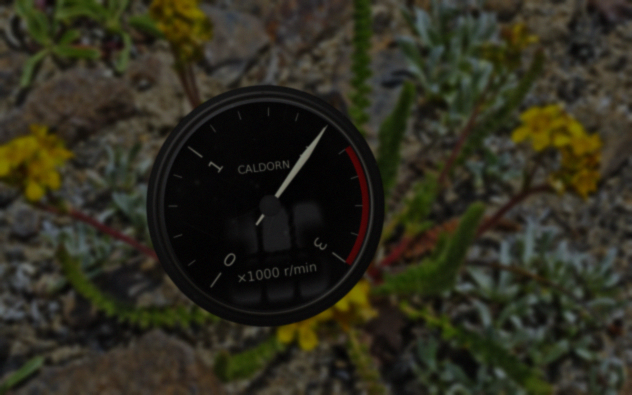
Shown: 2000 rpm
